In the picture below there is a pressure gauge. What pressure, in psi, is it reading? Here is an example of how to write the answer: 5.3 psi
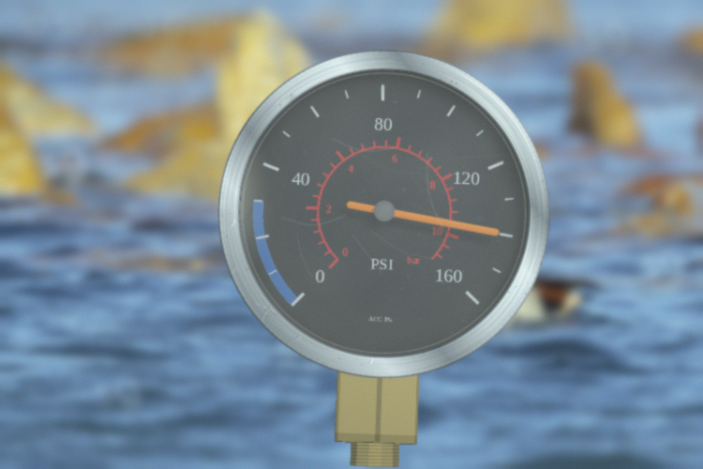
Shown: 140 psi
